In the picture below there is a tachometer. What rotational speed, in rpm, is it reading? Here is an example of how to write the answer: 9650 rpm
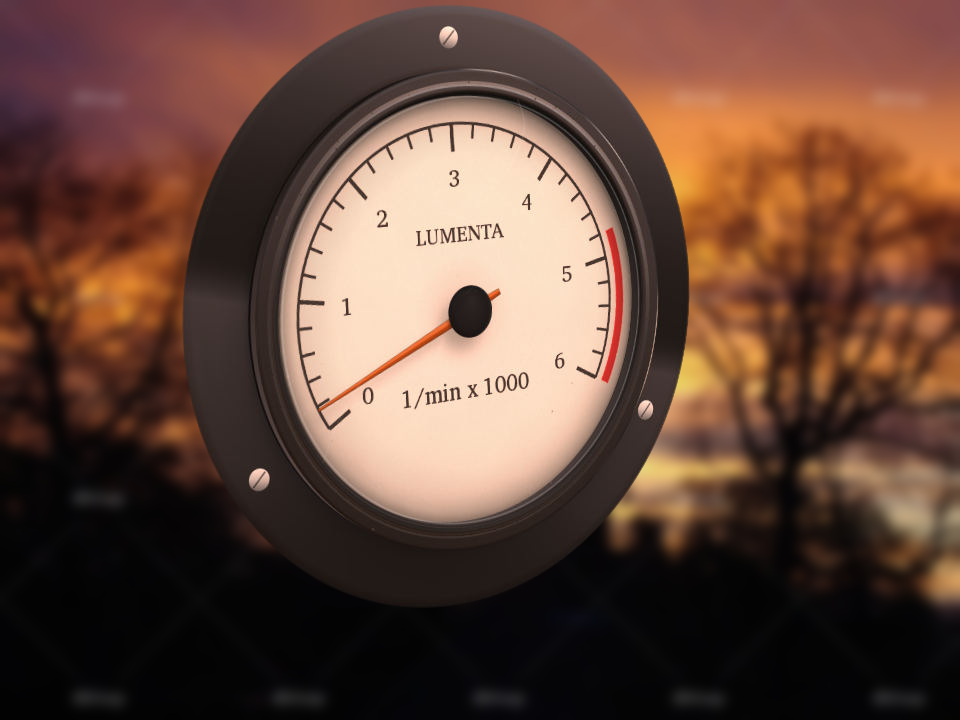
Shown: 200 rpm
